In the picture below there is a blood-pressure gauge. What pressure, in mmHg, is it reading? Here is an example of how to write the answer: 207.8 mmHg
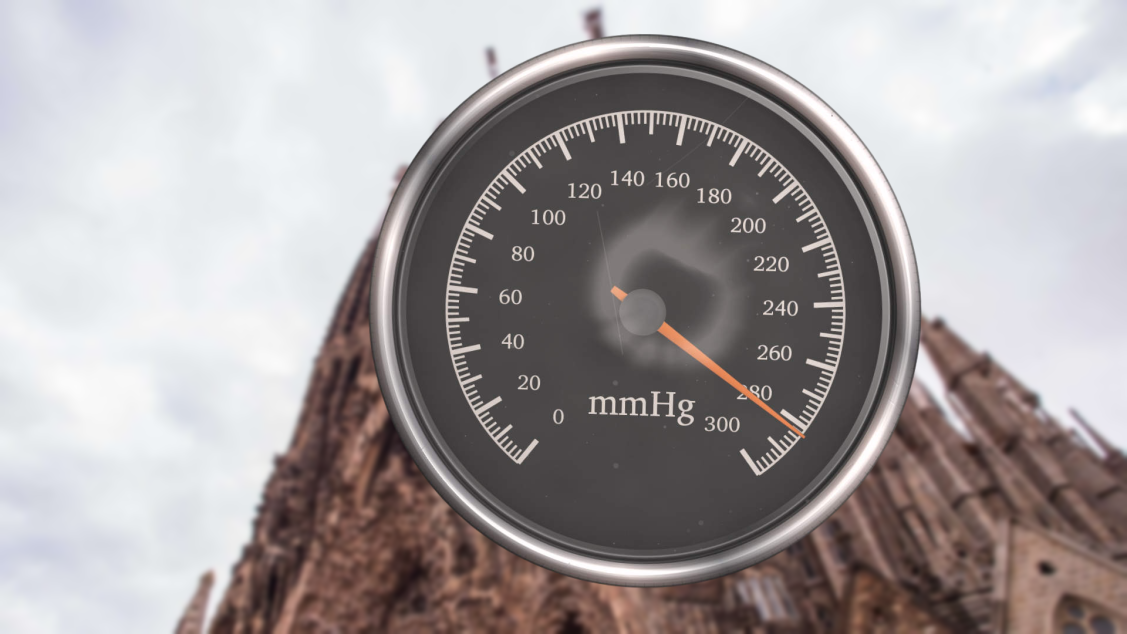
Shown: 282 mmHg
